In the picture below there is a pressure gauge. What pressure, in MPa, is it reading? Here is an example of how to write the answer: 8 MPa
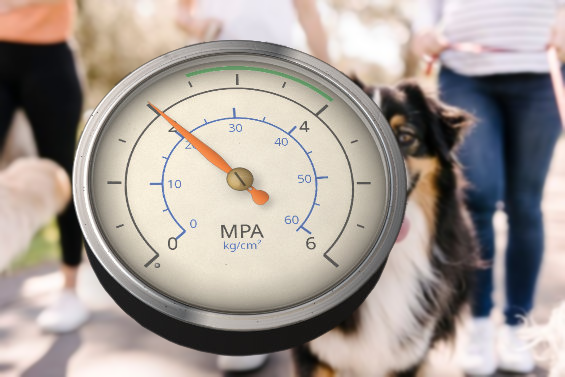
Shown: 2 MPa
